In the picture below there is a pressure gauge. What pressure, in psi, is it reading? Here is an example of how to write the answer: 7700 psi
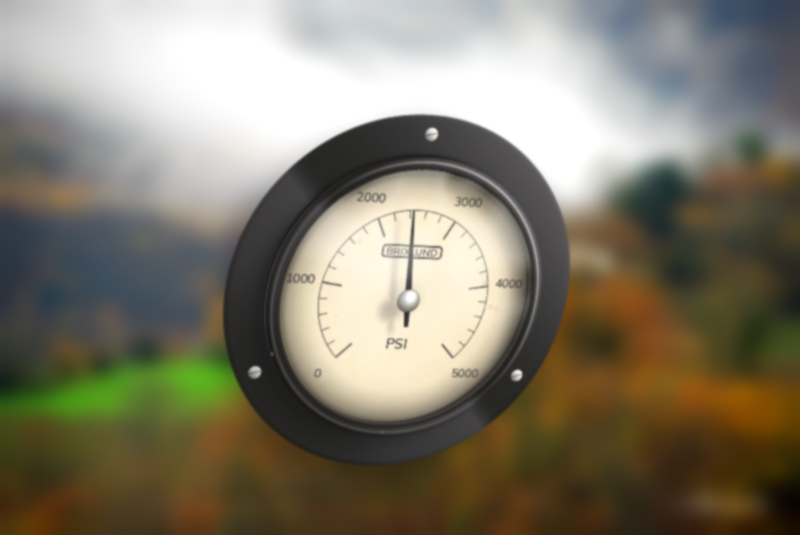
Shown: 2400 psi
